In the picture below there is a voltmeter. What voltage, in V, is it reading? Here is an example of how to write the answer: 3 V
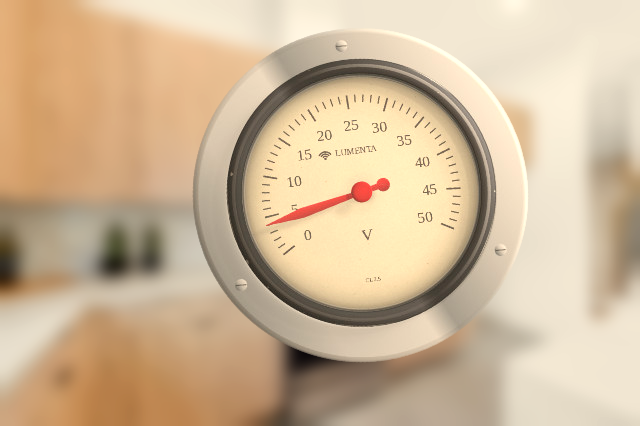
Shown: 4 V
